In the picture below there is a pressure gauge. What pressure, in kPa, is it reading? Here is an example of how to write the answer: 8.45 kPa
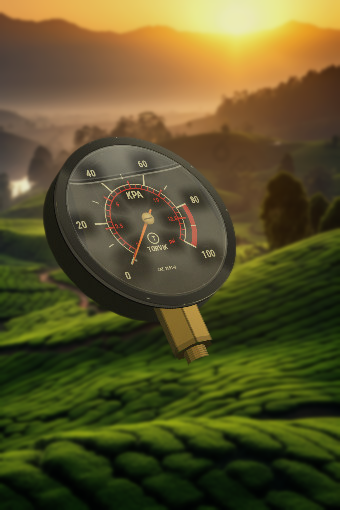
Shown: 0 kPa
